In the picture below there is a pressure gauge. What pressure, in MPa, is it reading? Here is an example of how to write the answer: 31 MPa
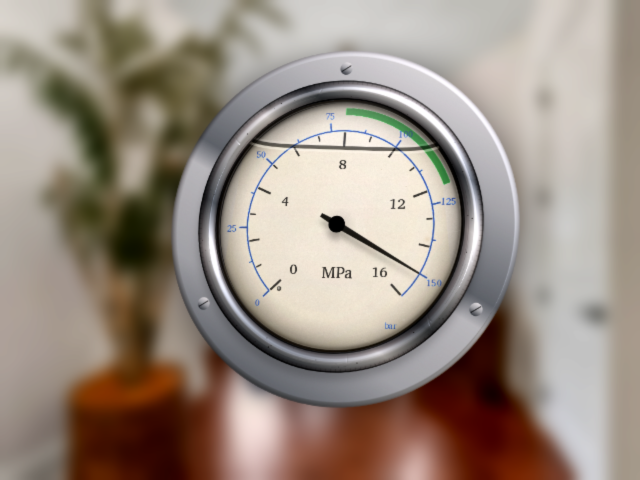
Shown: 15 MPa
